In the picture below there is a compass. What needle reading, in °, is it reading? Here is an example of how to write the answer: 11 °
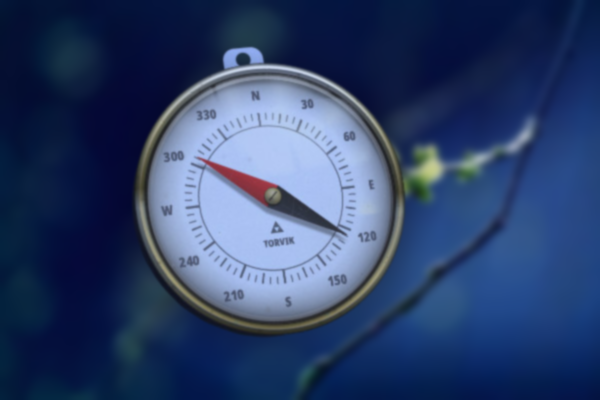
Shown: 305 °
